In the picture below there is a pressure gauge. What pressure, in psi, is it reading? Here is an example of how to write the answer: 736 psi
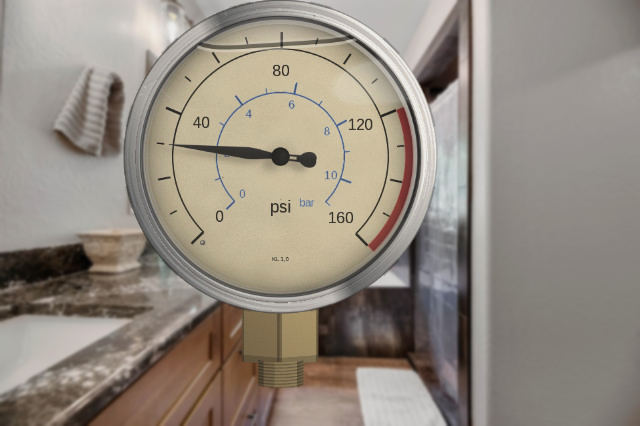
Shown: 30 psi
